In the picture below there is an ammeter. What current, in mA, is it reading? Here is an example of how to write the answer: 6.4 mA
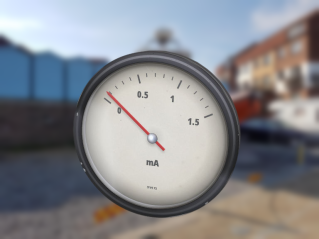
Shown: 0.1 mA
